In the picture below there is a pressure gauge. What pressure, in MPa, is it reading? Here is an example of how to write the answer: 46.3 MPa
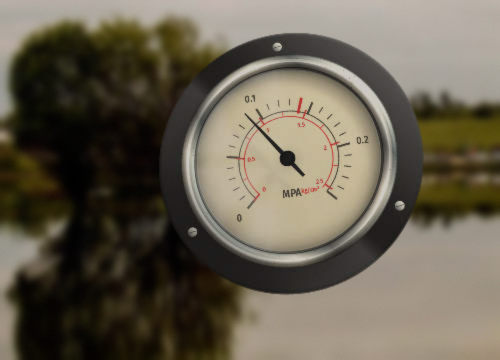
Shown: 0.09 MPa
